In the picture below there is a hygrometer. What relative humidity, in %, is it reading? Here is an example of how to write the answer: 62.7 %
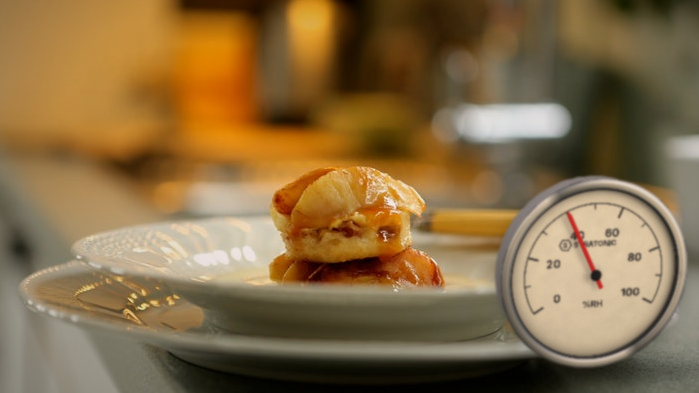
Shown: 40 %
